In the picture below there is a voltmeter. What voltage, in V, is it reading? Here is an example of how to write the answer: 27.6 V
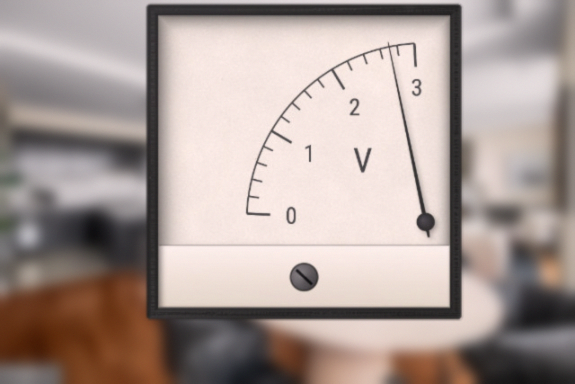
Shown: 2.7 V
